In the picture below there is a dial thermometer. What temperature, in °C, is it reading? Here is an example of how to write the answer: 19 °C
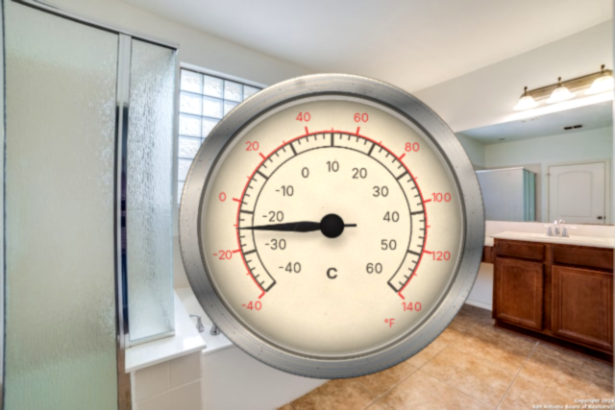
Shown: -24 °C
